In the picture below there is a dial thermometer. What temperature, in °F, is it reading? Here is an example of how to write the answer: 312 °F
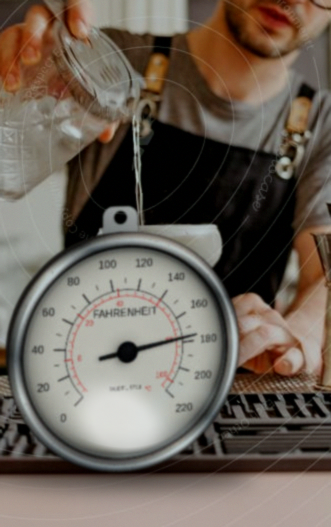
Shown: 175 °F
